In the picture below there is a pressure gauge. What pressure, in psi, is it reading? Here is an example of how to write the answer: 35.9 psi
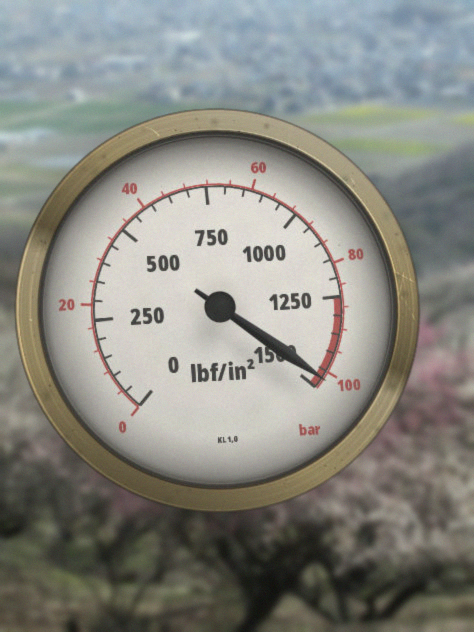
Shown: 1475 psi
